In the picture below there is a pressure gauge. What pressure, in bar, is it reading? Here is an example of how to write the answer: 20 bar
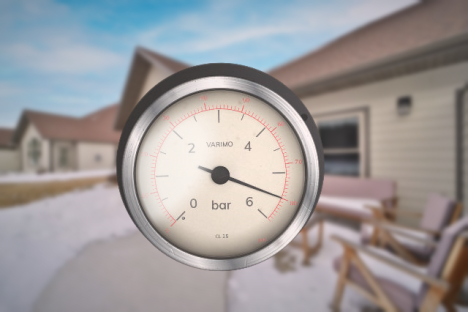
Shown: 5.5 bar
